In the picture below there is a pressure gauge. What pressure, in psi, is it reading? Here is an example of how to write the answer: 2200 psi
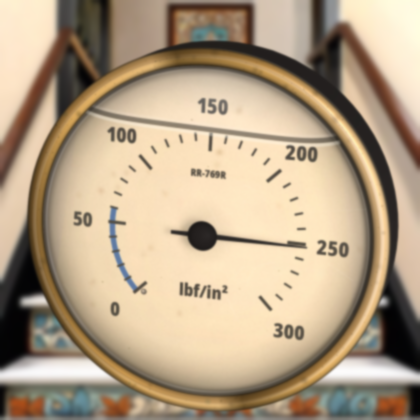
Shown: 250 psi
